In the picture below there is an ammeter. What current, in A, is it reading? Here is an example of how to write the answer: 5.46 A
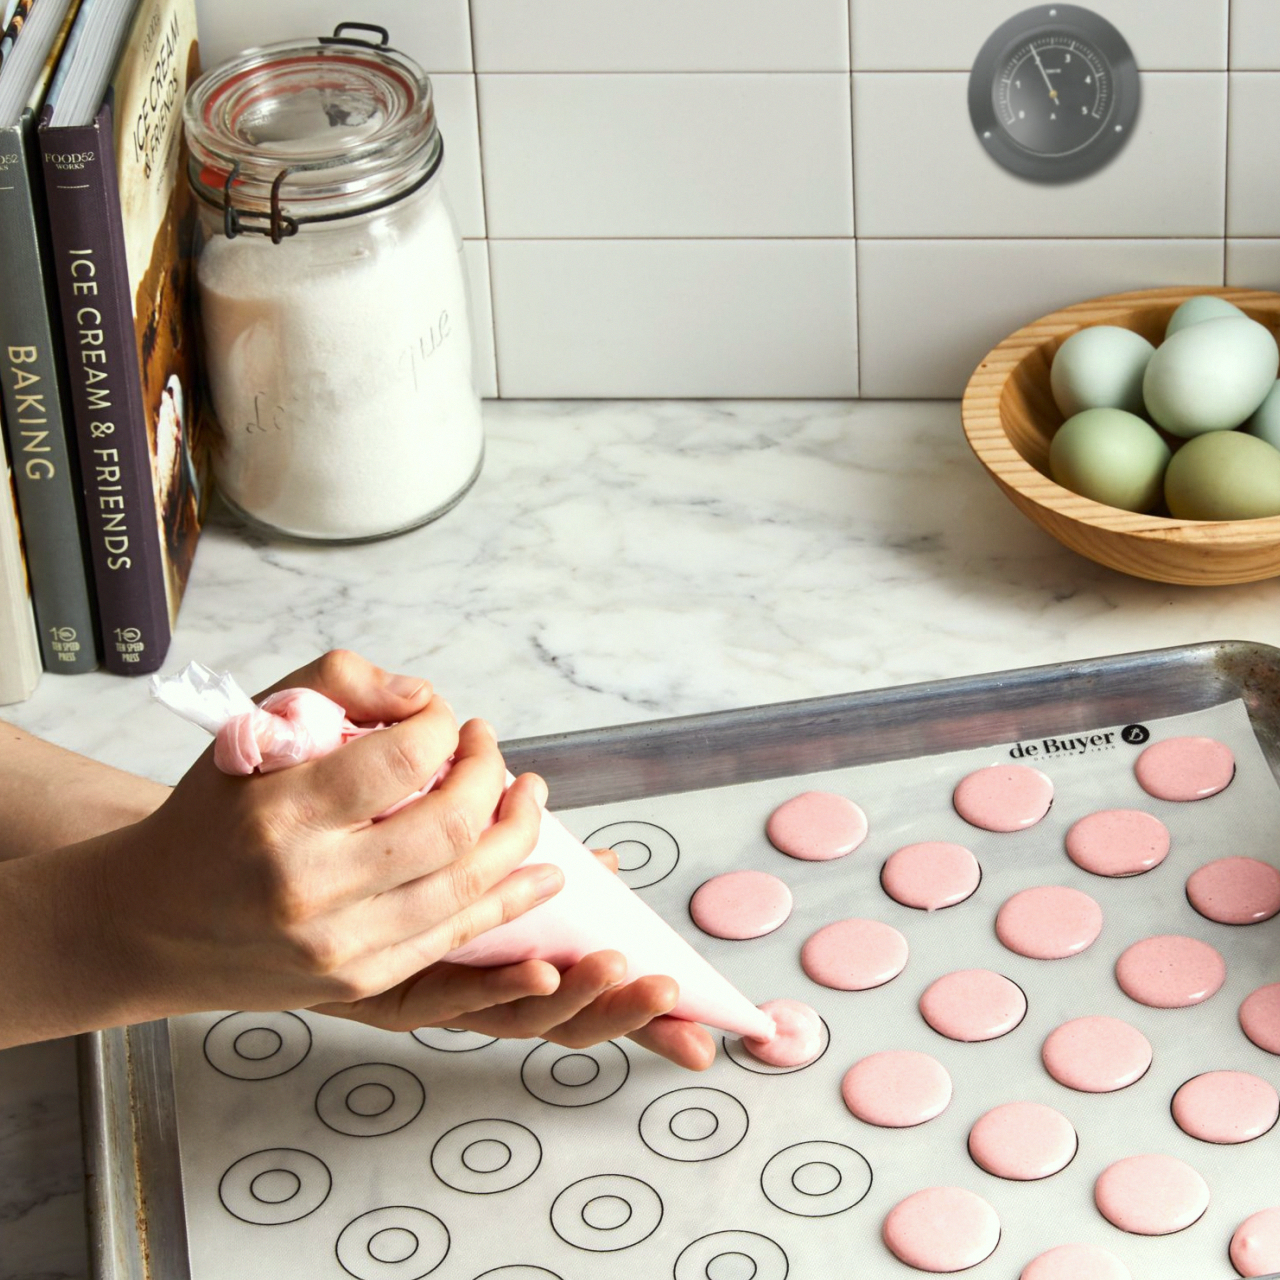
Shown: 2 A
